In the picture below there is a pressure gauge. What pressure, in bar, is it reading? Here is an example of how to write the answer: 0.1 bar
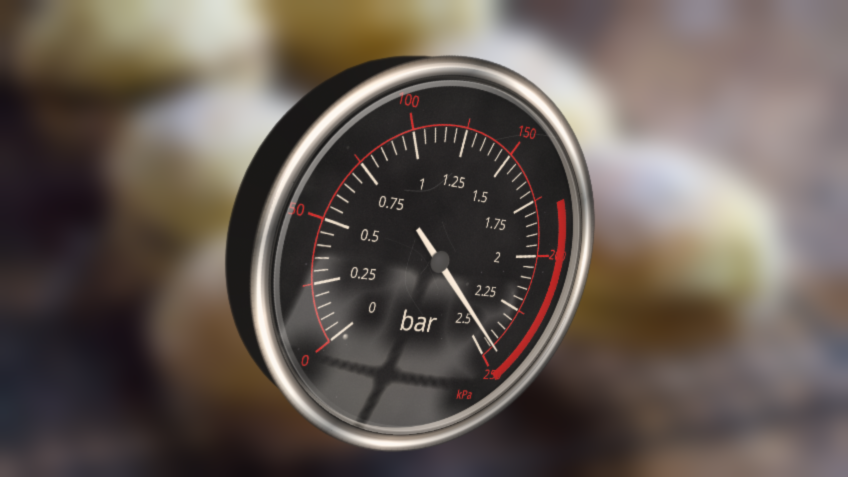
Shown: 2.45 bar
